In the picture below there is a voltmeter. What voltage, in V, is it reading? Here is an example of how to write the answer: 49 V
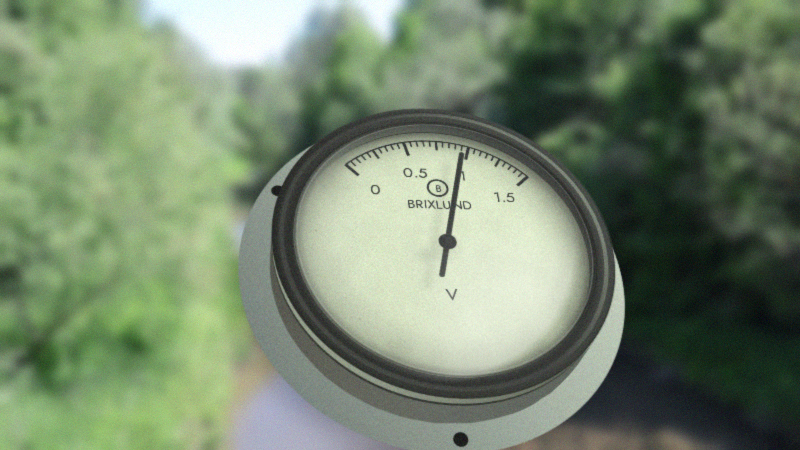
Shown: 0.95 V
